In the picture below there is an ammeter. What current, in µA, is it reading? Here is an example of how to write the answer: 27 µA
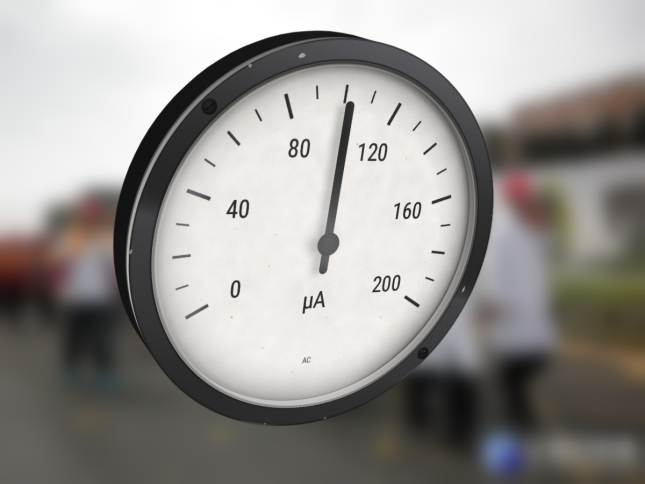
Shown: 100 µA
